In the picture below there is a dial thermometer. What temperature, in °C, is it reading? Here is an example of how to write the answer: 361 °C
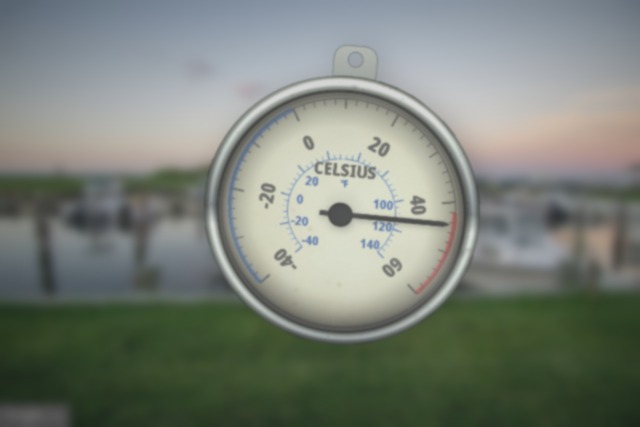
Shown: 44 °C
